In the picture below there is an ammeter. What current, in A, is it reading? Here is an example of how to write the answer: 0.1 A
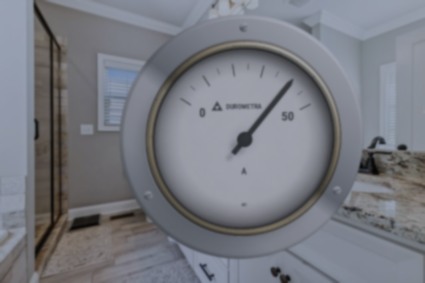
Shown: 40 A
